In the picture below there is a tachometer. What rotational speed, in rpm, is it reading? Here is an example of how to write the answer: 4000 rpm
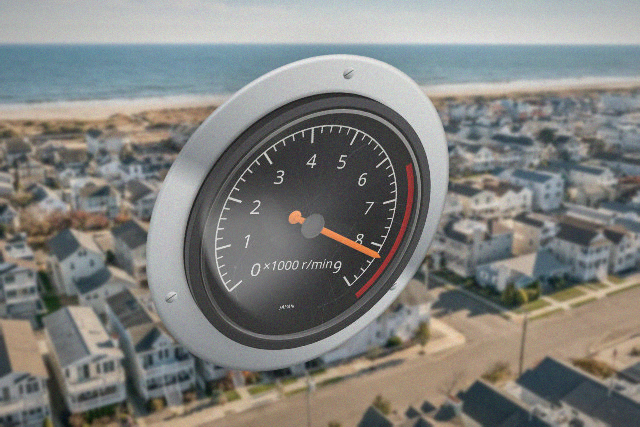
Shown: 8200 rpm
